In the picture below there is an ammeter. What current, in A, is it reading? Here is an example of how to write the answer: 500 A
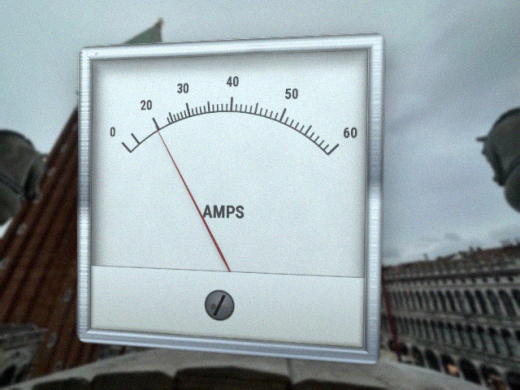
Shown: 20 A
